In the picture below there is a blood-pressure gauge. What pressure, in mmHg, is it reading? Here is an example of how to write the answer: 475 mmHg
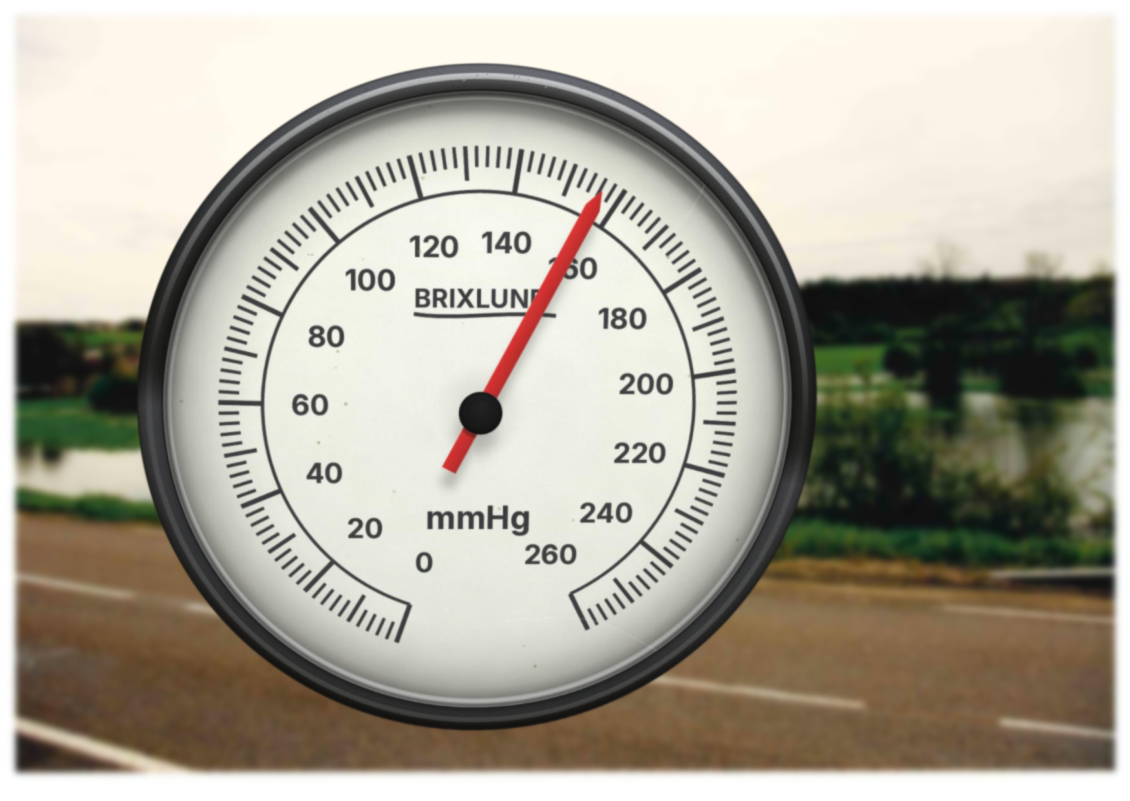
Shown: 156 mmHg
